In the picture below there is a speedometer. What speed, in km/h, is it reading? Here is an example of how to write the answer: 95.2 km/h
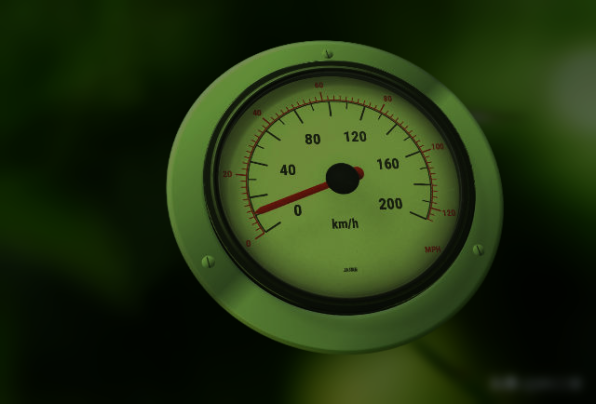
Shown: 10 km/h
